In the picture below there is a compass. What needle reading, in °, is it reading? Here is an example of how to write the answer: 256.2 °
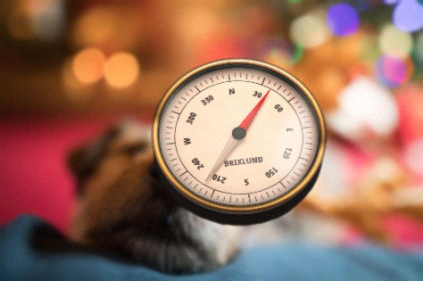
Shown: 40 °
